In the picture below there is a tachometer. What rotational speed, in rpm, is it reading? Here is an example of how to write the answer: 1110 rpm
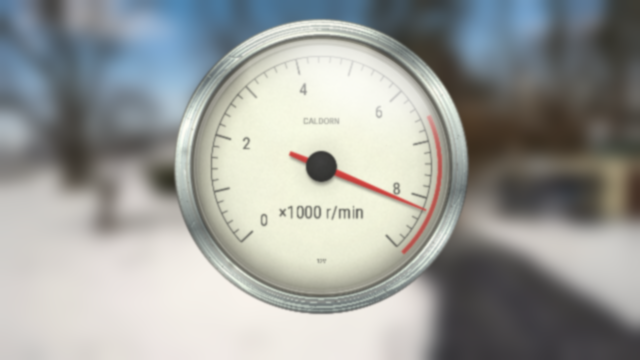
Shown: 8200 rpm
